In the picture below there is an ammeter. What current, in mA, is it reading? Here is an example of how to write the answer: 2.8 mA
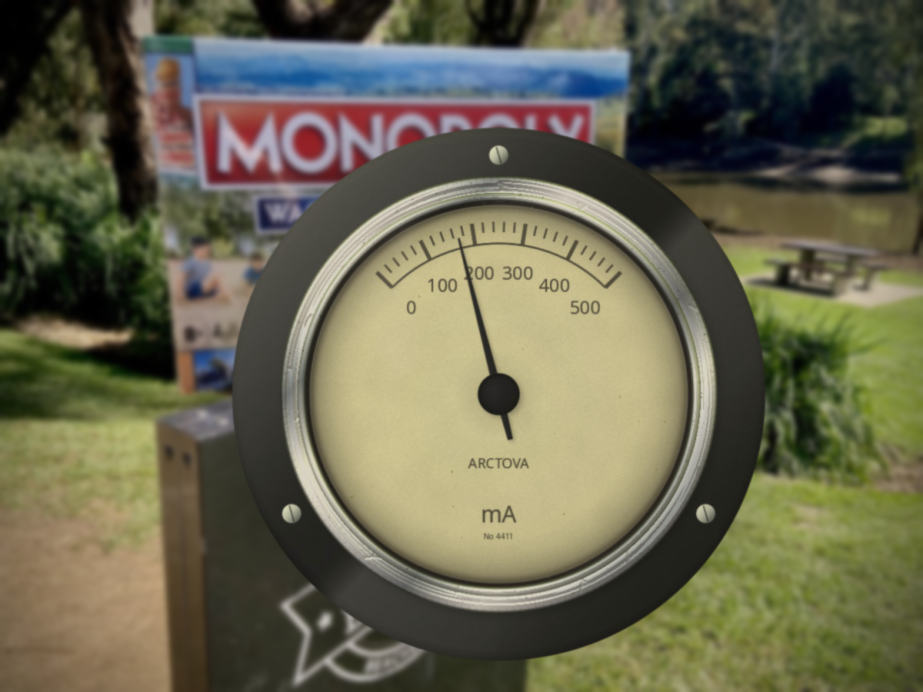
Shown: 170 mA
